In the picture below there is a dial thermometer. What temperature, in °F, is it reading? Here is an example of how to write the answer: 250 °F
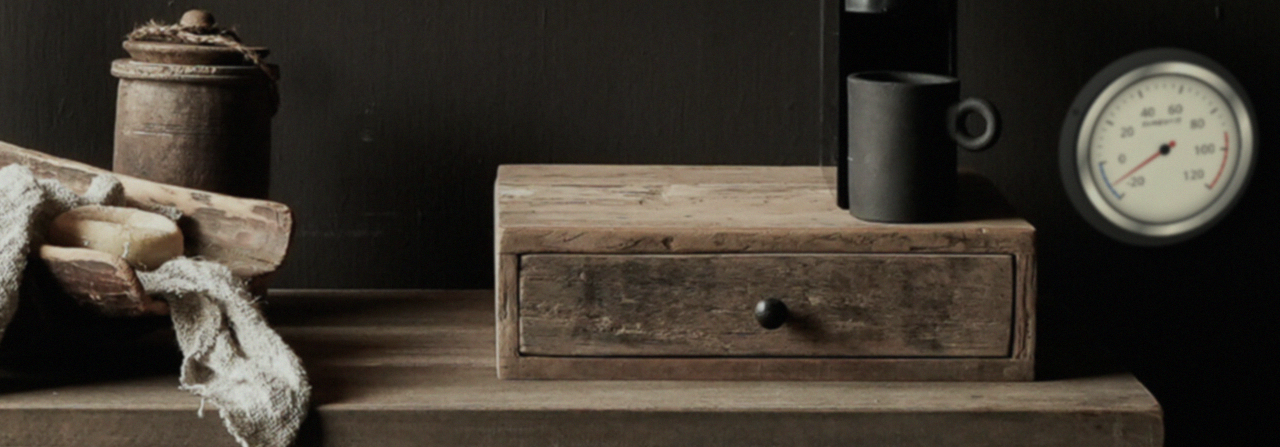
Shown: -12 °F
